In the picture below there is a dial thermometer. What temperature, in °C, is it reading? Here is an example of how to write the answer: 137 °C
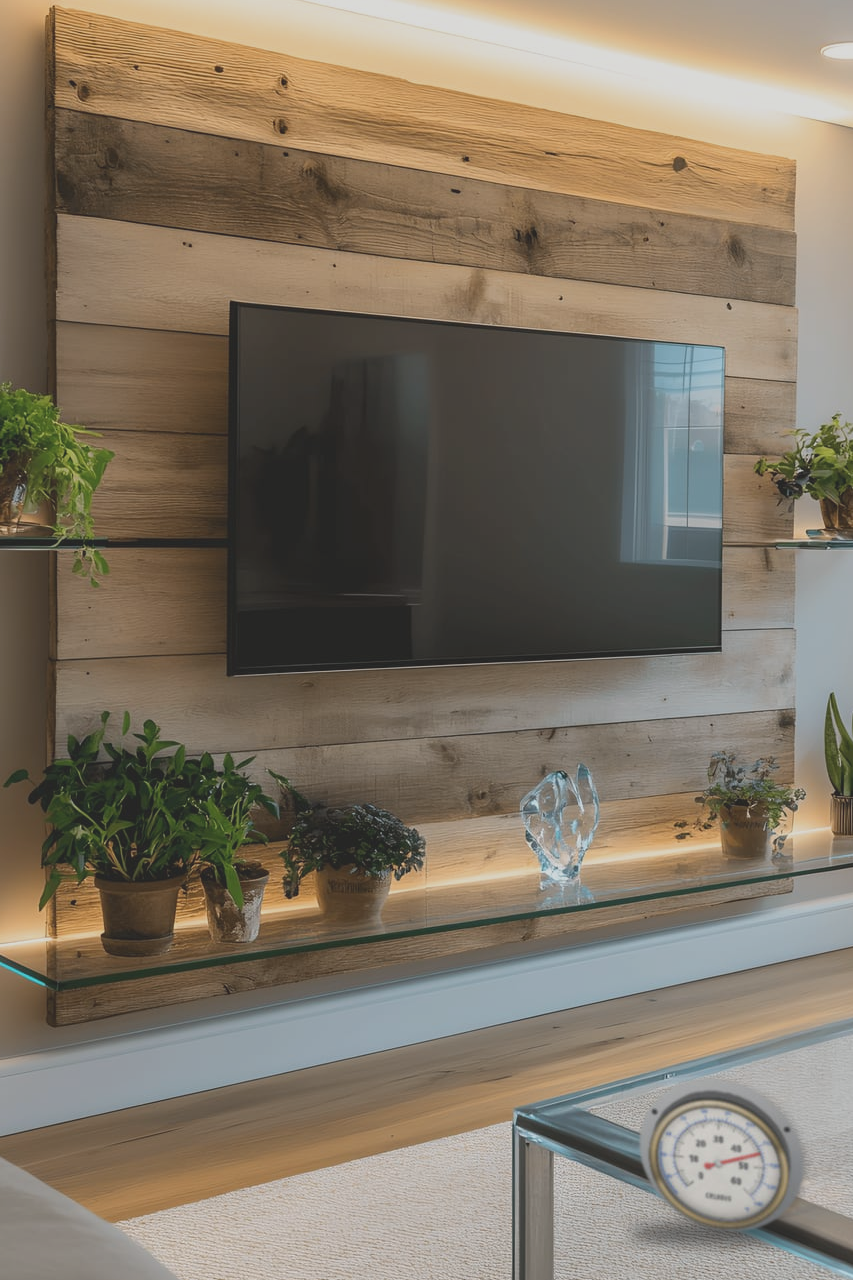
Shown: 45 °C
